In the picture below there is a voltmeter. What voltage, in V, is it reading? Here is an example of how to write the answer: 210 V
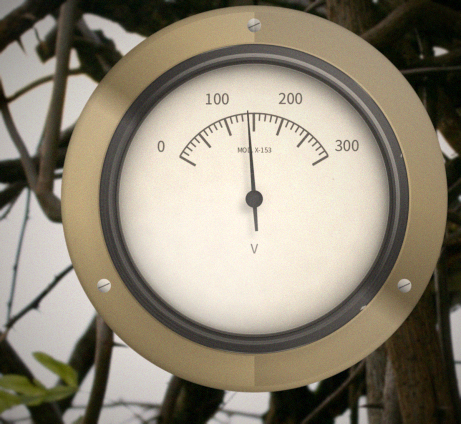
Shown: 140 V
